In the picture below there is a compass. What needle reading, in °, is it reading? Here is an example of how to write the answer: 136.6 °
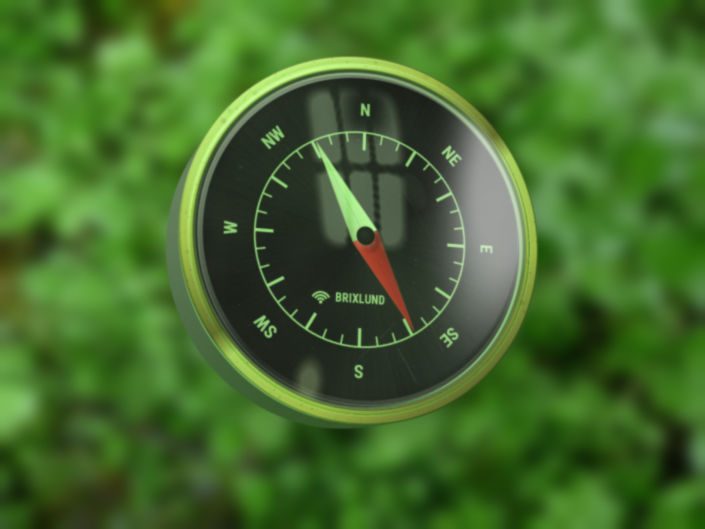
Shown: 150 °
